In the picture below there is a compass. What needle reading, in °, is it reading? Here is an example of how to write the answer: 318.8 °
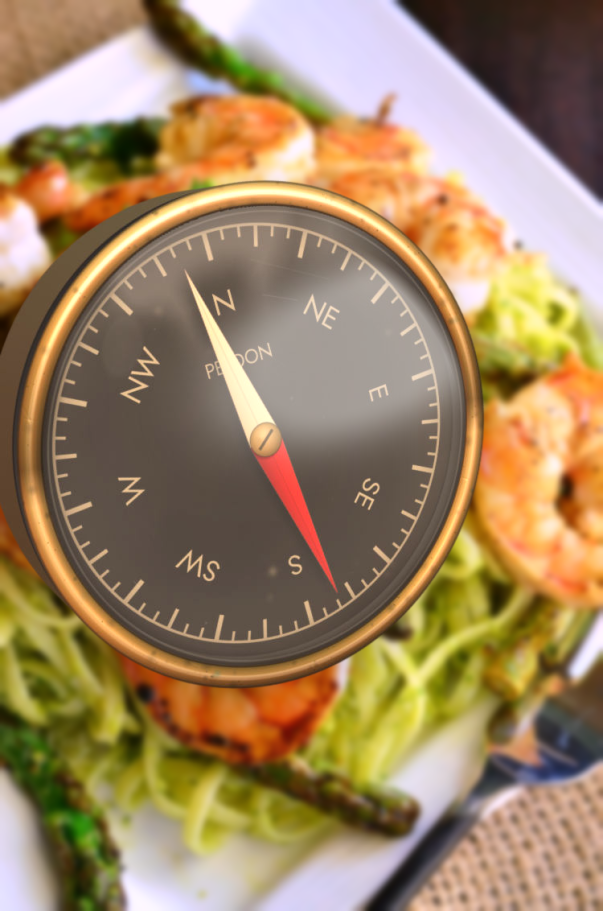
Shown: 170 °
